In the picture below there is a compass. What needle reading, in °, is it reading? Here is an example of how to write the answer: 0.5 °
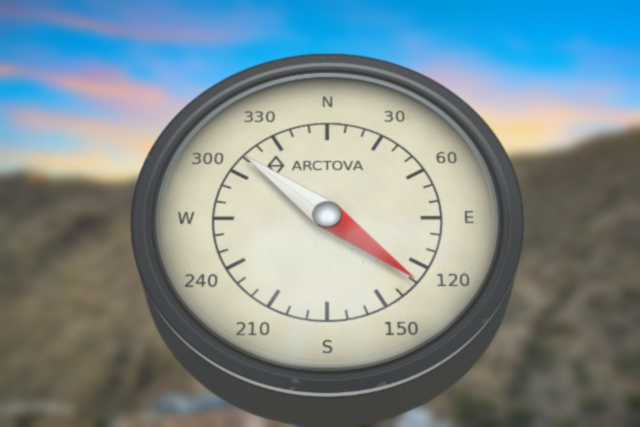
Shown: 130 °
